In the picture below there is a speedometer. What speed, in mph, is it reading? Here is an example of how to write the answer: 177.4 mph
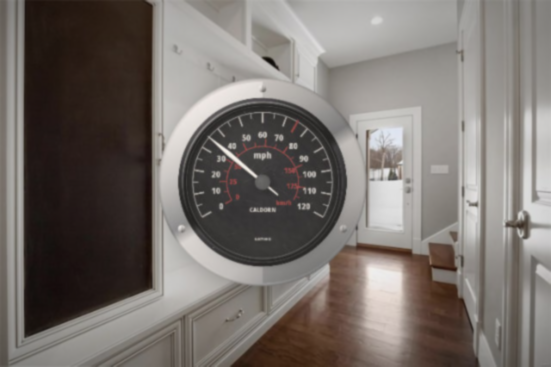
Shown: 35 mph
